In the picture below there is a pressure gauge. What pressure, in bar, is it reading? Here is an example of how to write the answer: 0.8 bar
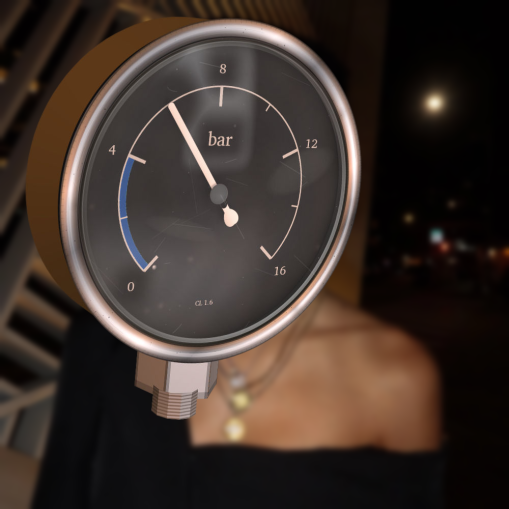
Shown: 6 bar
